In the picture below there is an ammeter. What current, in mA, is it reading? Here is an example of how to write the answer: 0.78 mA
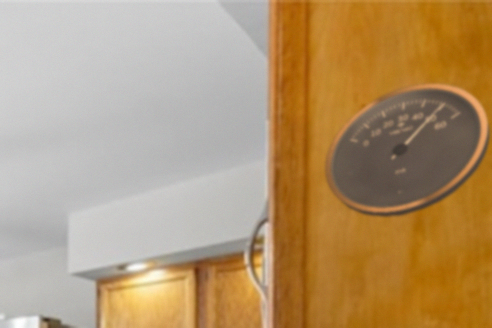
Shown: 50 mA
